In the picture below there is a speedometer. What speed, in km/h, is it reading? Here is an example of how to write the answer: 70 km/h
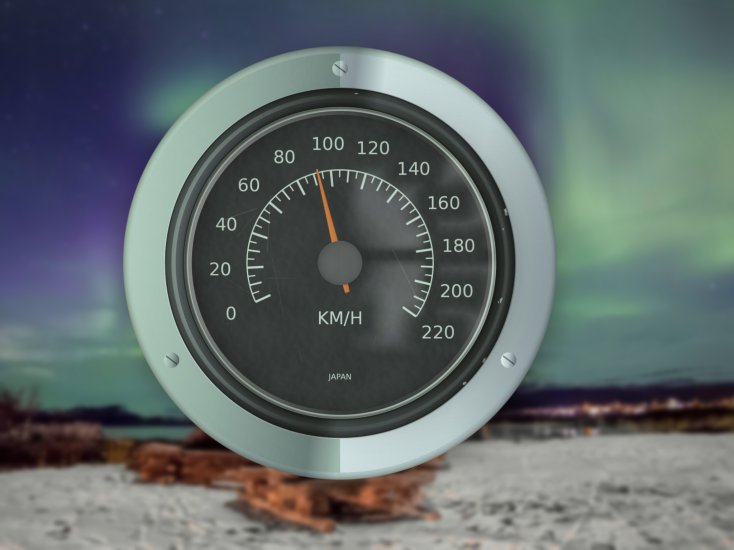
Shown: 92.5 km/h
